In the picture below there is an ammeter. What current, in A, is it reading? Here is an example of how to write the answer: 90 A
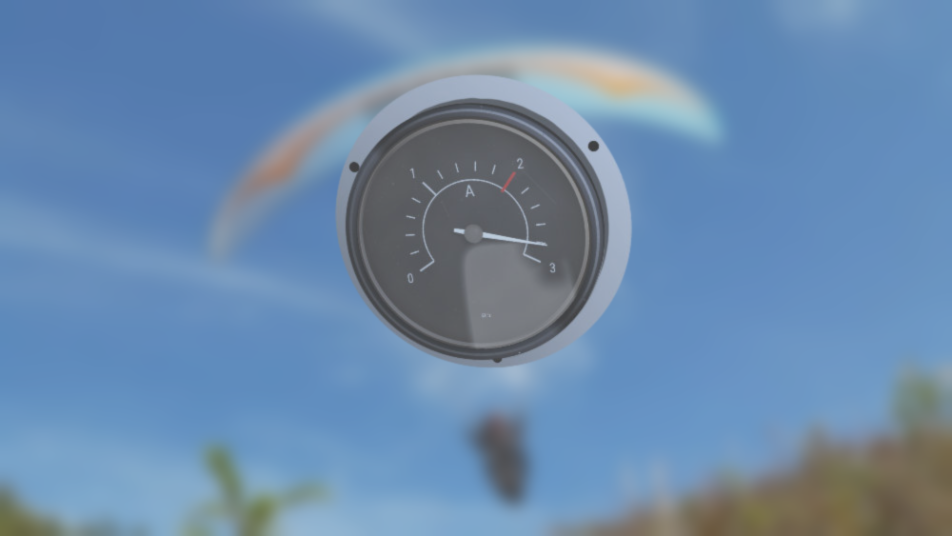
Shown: 2.8 A
